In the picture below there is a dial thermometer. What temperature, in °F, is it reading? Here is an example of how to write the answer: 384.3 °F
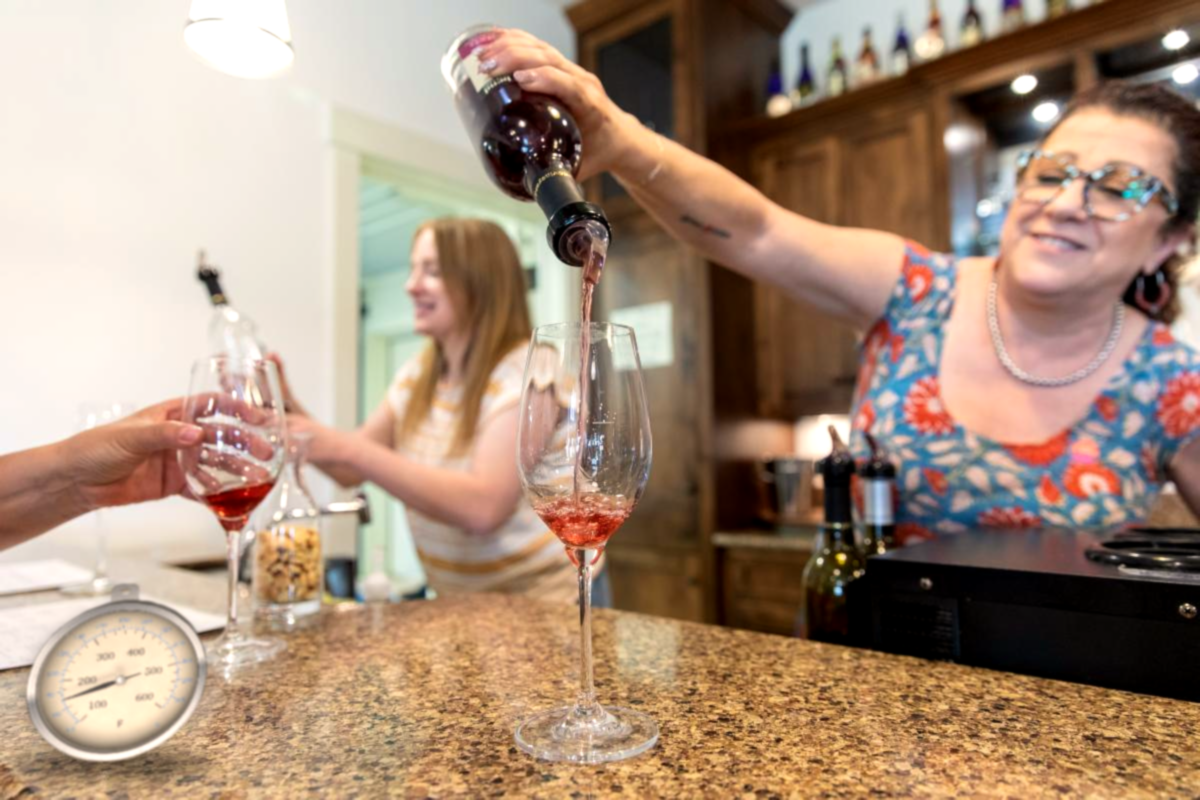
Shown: 160 °F
